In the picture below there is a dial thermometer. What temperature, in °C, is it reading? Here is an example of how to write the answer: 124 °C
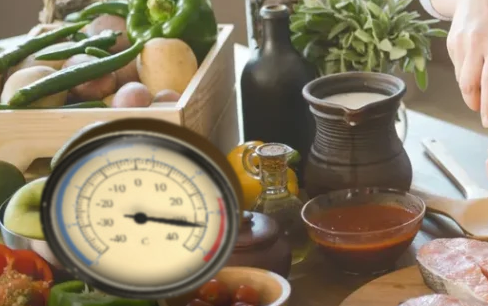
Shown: 30 °C
